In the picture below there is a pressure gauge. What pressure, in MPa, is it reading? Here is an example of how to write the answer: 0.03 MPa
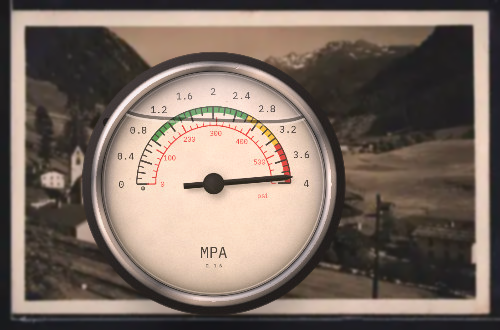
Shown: 3.9 MPa
